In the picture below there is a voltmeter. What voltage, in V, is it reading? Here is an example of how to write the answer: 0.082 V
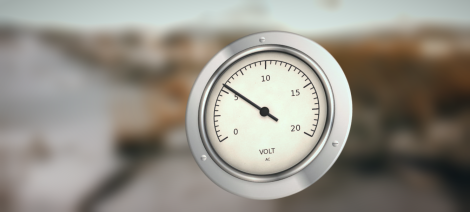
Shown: 5.5 V
